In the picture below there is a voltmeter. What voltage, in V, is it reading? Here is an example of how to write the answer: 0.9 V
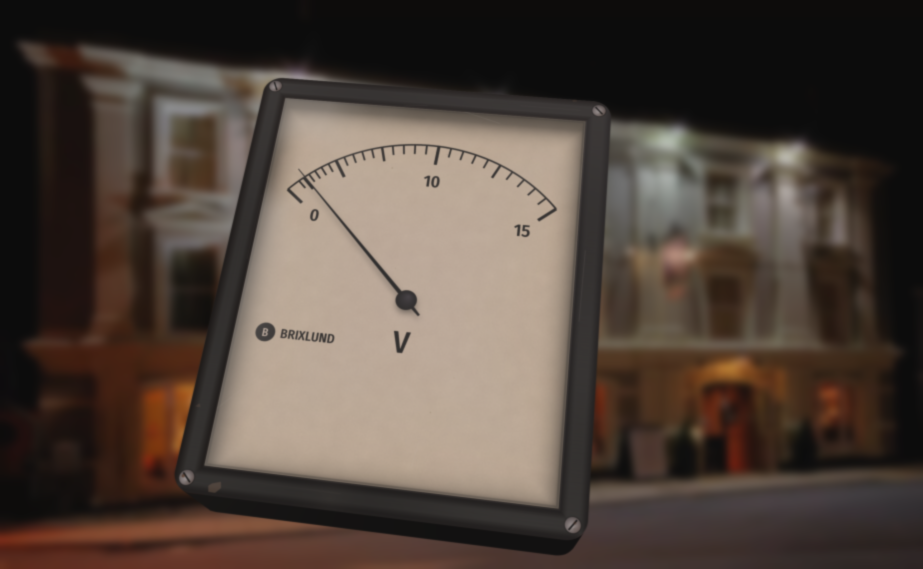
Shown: 2.5 V
